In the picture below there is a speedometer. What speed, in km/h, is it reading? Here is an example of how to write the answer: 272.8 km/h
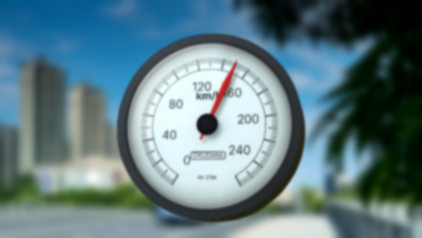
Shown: 150 km/h
